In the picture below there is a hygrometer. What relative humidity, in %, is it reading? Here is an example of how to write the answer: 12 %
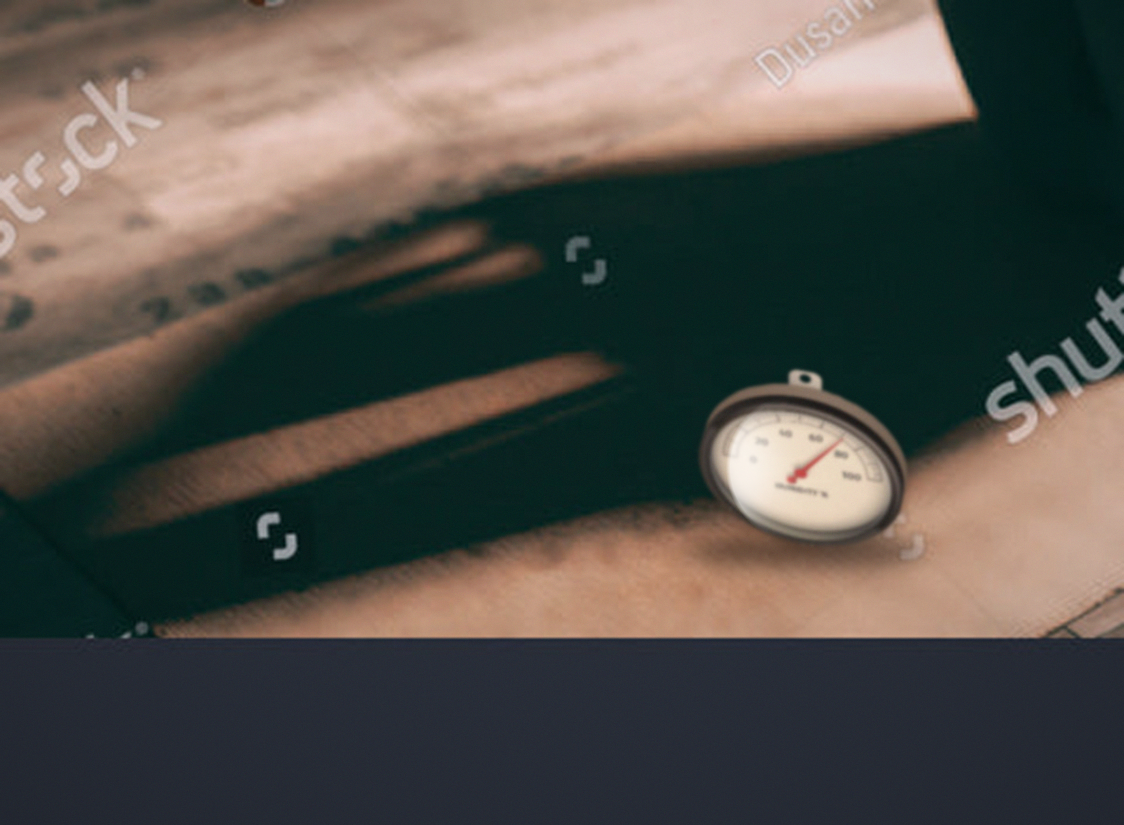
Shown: 70 %
